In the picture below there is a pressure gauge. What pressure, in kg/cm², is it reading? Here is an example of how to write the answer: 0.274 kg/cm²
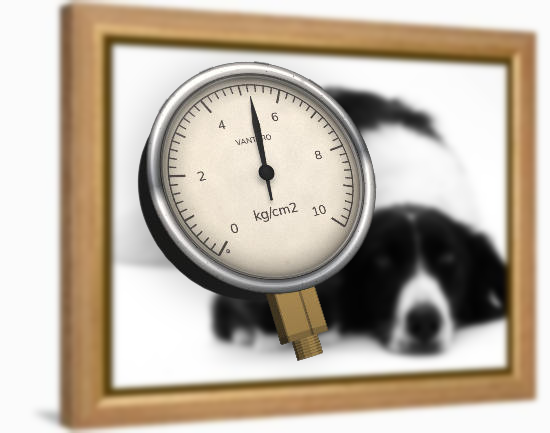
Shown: 5.2 kg/cm²
